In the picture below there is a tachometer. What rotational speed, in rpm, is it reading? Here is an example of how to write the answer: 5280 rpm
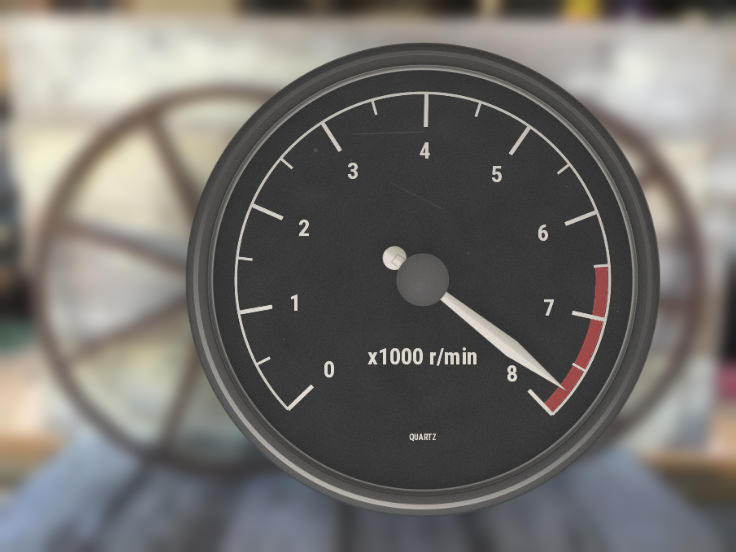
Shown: 7750 rpm
